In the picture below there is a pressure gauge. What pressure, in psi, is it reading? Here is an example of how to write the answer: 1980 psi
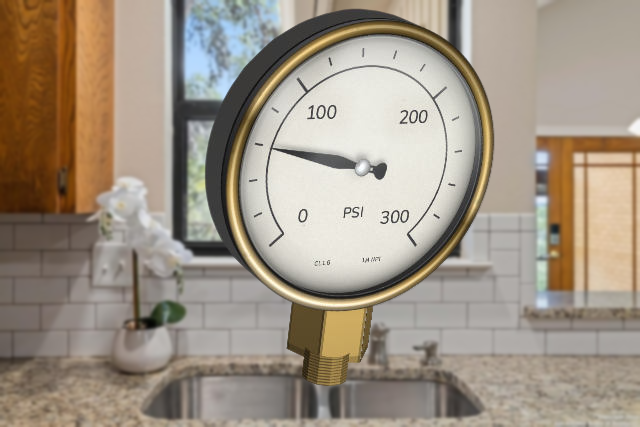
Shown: 60 psi
